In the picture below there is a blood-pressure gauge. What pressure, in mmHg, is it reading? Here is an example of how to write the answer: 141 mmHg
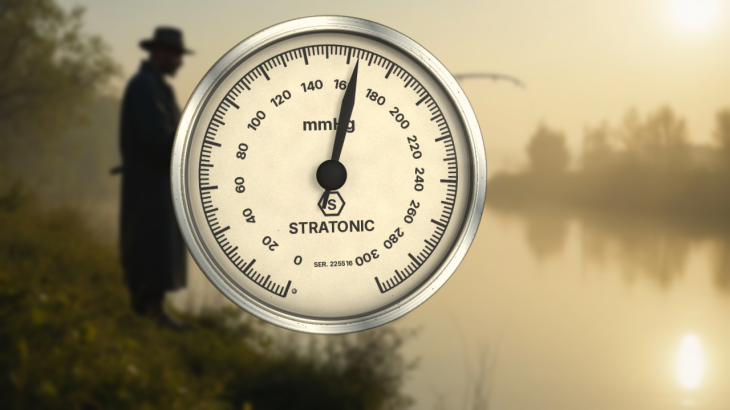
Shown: 164 mmHg
